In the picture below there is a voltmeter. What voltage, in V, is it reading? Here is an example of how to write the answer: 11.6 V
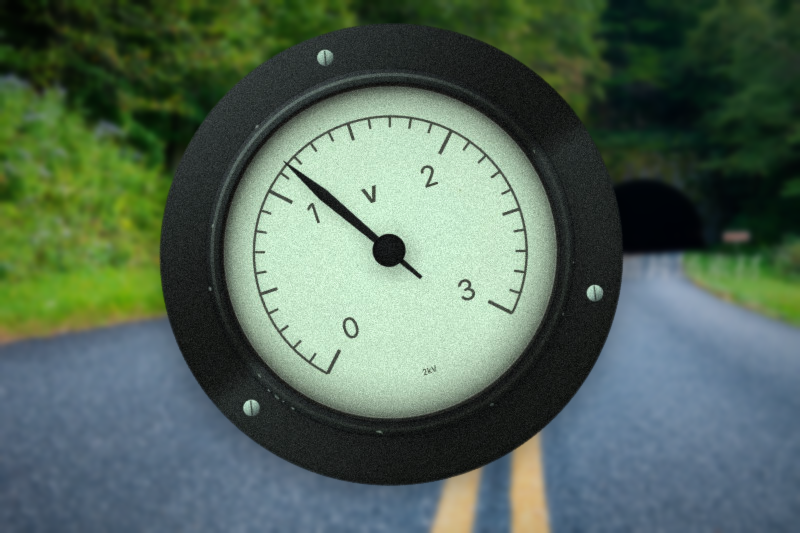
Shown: 1.15 V
